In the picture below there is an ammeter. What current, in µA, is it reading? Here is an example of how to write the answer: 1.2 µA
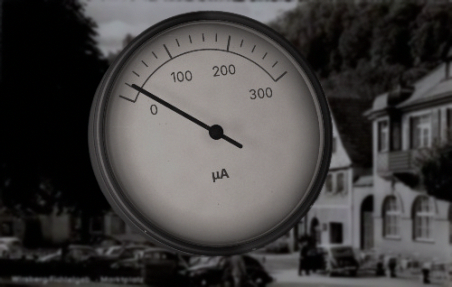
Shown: 20 µA
